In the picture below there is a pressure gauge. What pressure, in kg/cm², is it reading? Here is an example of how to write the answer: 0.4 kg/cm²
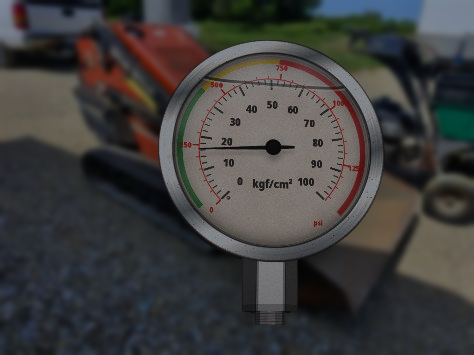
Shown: 16 kg/cm²
